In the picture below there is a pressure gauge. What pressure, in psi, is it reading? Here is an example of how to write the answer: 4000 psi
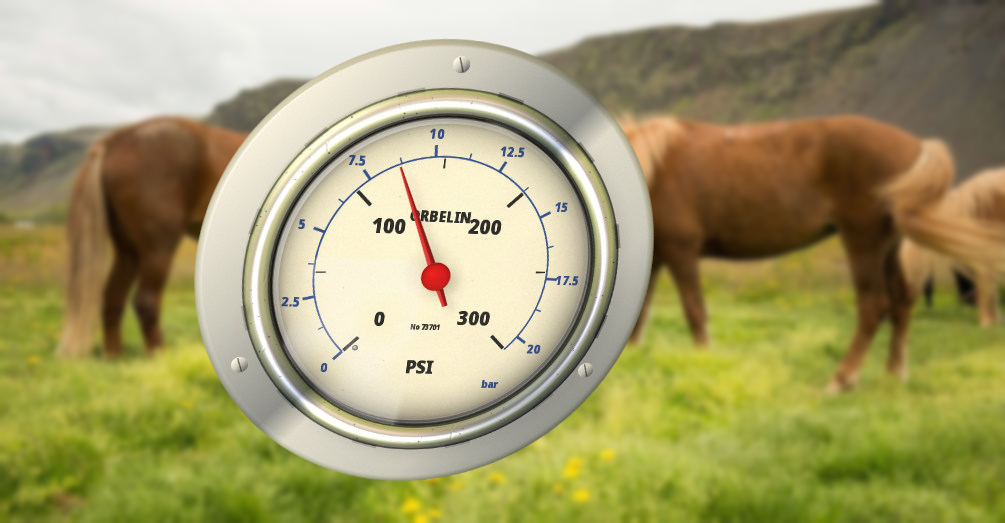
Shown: 125 psi
